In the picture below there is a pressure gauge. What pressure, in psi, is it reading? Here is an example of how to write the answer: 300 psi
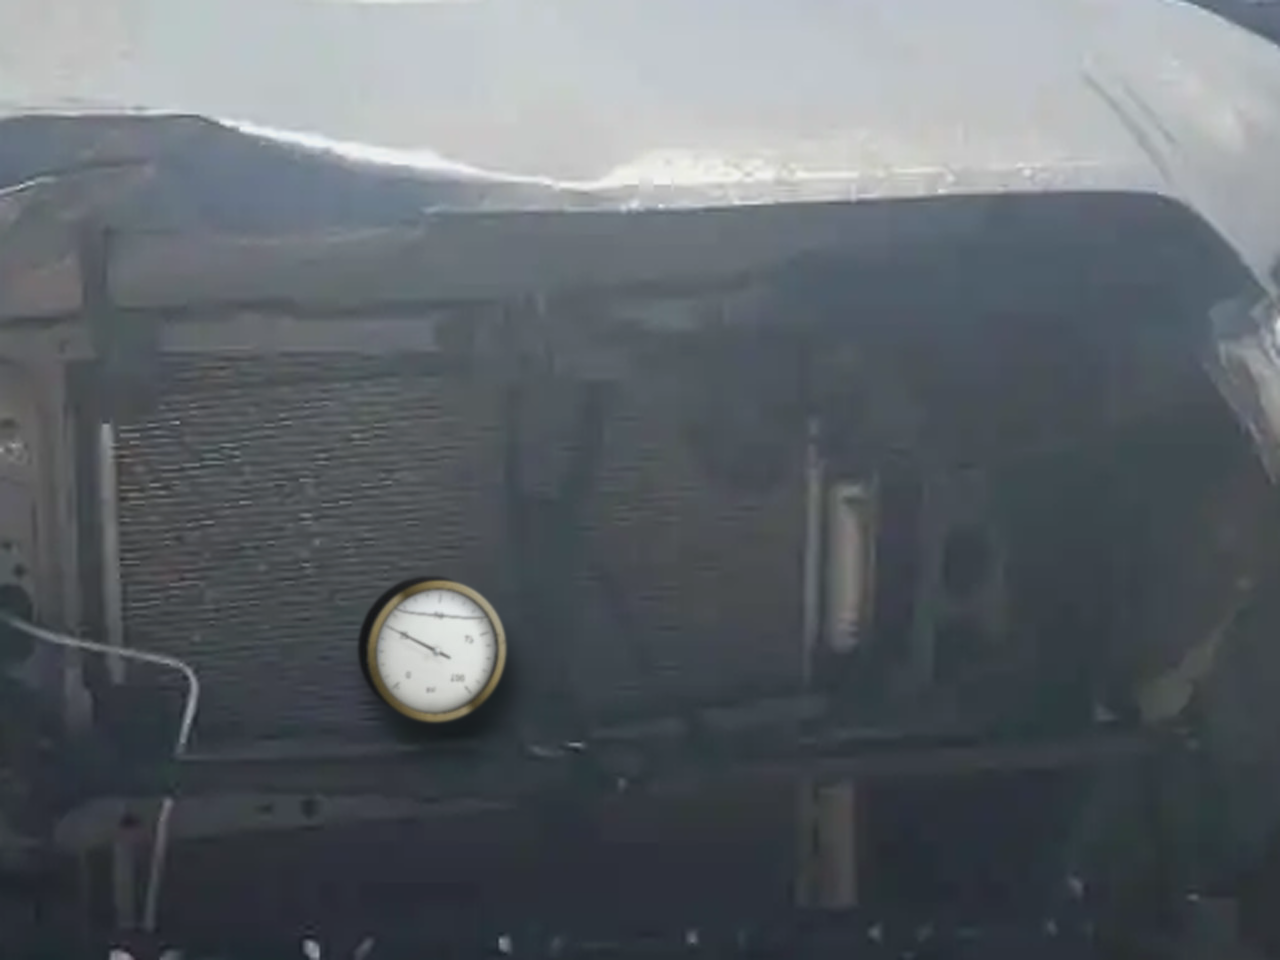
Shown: 25 psi
